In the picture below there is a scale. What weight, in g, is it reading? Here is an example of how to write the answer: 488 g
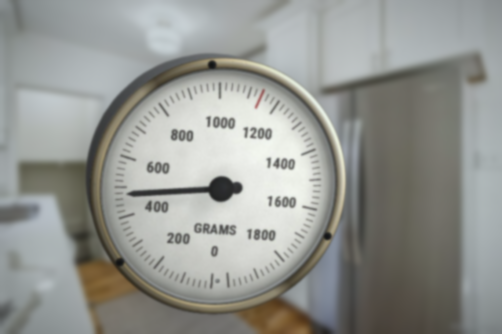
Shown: 480 g
